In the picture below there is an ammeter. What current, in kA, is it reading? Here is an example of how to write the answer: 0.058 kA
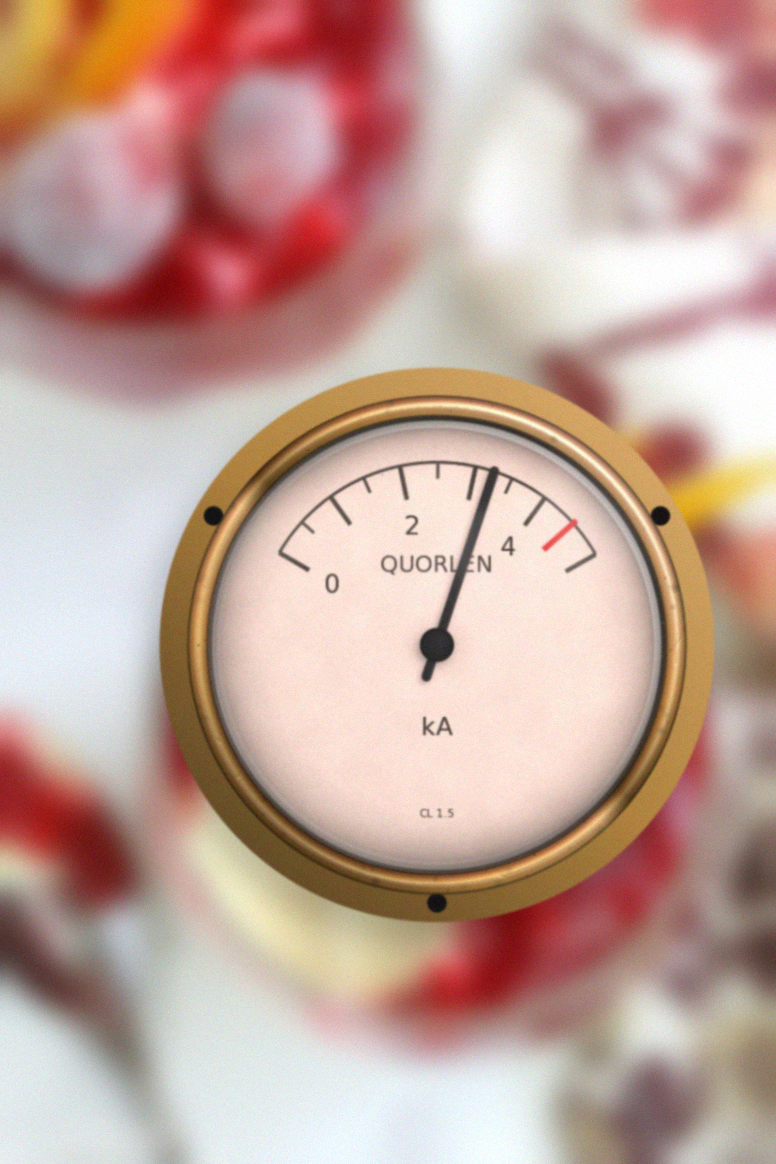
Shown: 3.25 kA
